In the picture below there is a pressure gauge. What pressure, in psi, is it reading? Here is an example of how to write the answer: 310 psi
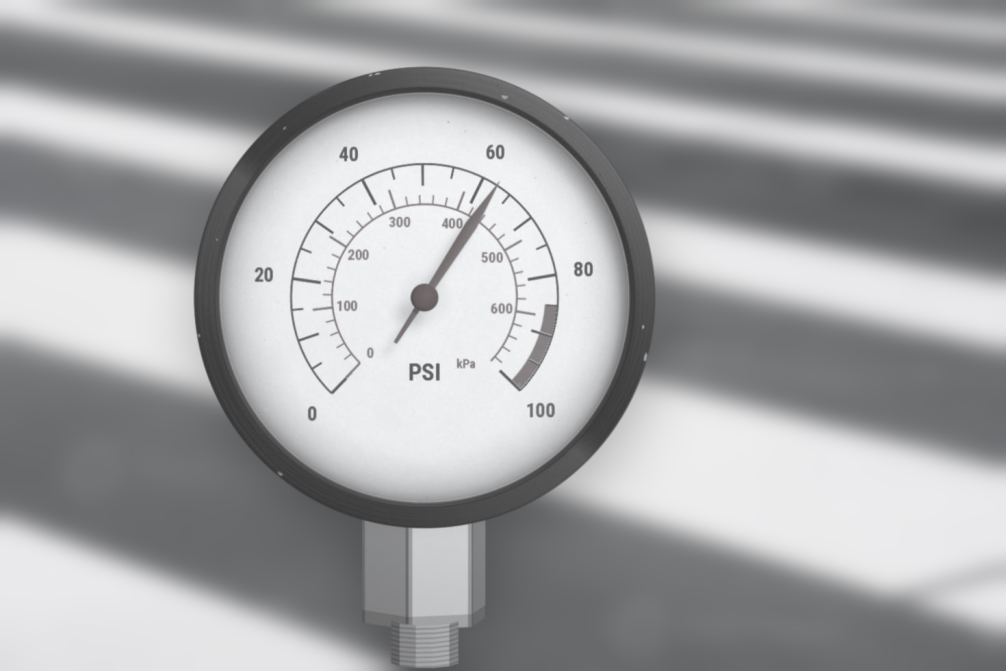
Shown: 62.5 psi
